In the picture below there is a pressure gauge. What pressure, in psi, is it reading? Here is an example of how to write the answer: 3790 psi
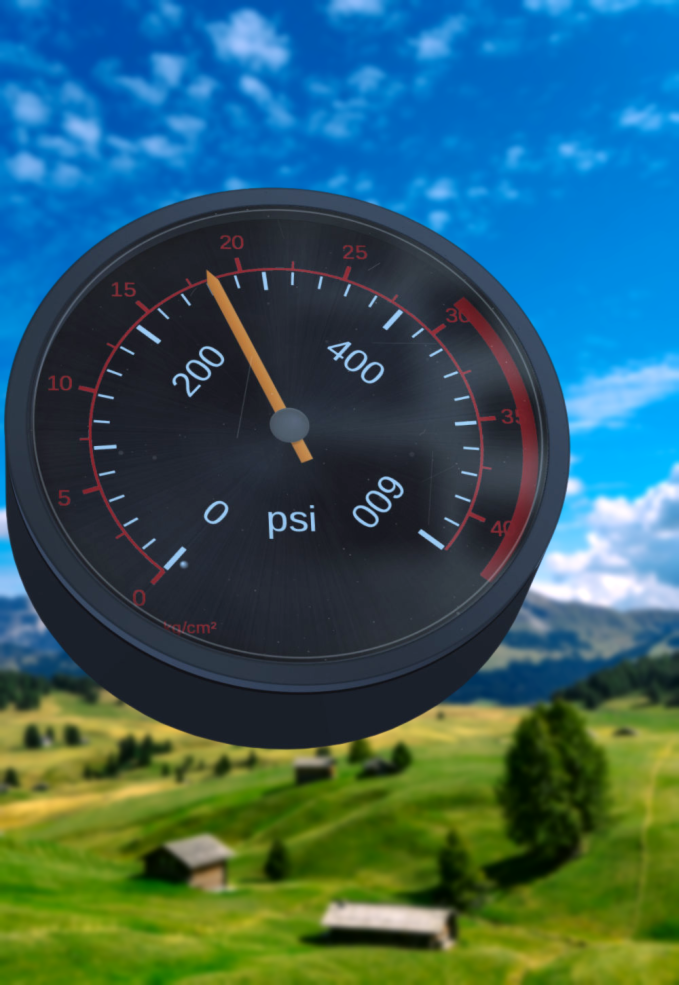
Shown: 260 psi
